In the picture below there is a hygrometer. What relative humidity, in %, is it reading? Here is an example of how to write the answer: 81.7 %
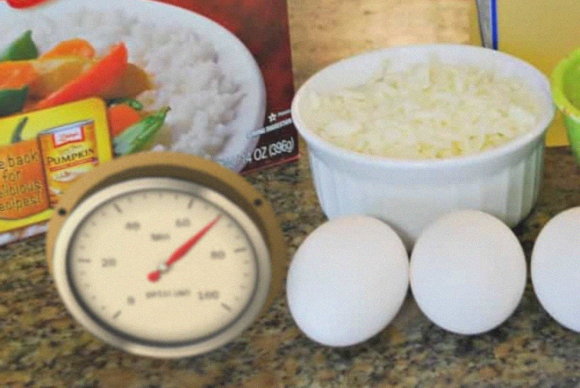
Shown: 68 %
